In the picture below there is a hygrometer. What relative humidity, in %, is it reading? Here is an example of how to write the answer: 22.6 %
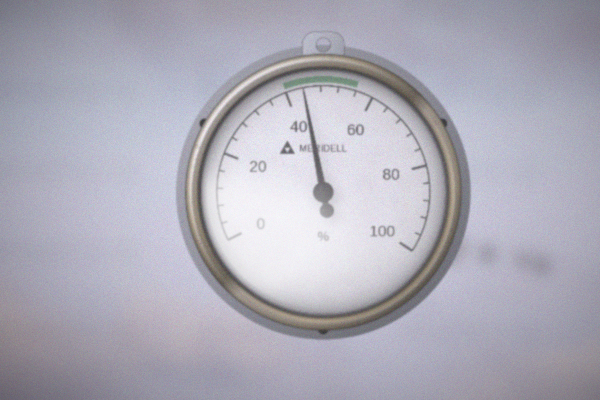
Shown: 44 %
